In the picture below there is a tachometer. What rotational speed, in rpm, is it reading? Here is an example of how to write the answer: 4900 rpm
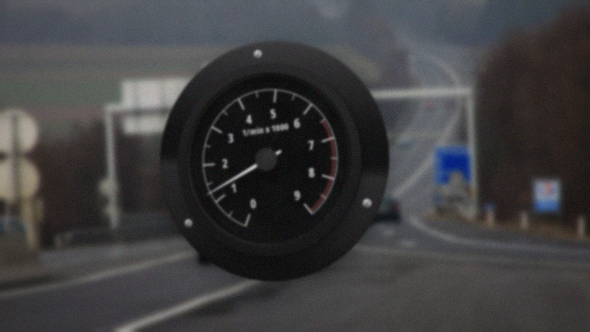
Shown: 1250 rpm
